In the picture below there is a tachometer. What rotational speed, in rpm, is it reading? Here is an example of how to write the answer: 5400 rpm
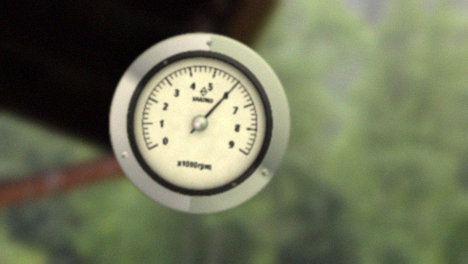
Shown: 6000 rpm
